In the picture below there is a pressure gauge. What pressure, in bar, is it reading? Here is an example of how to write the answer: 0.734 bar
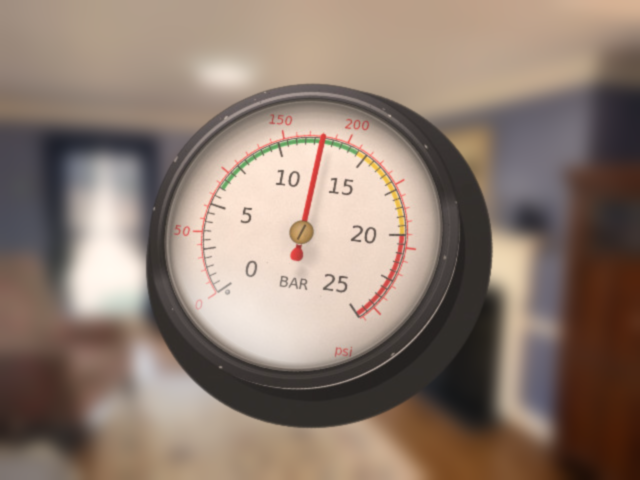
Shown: 12.5 bar
